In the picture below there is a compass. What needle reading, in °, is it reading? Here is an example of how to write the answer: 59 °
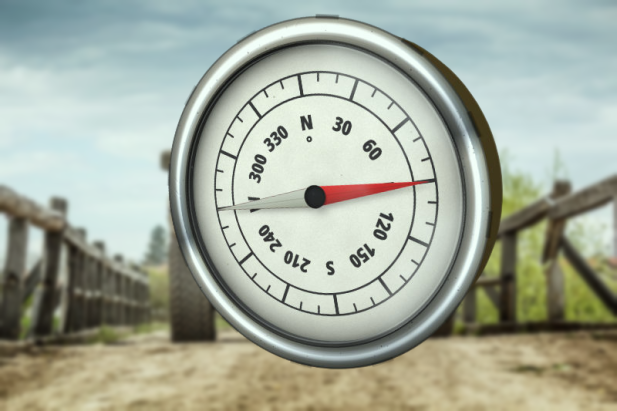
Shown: 90 °
